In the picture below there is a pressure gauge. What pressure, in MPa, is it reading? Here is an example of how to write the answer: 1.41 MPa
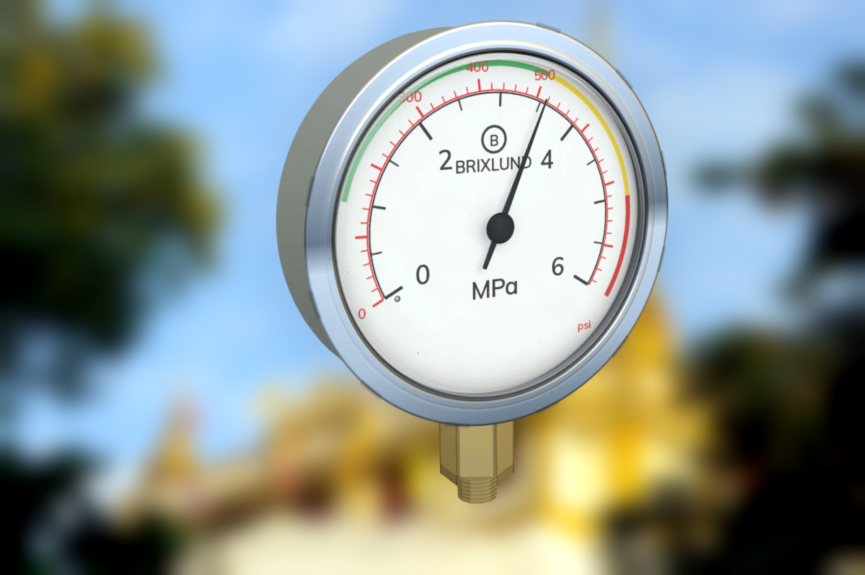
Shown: 3.5 MPa
